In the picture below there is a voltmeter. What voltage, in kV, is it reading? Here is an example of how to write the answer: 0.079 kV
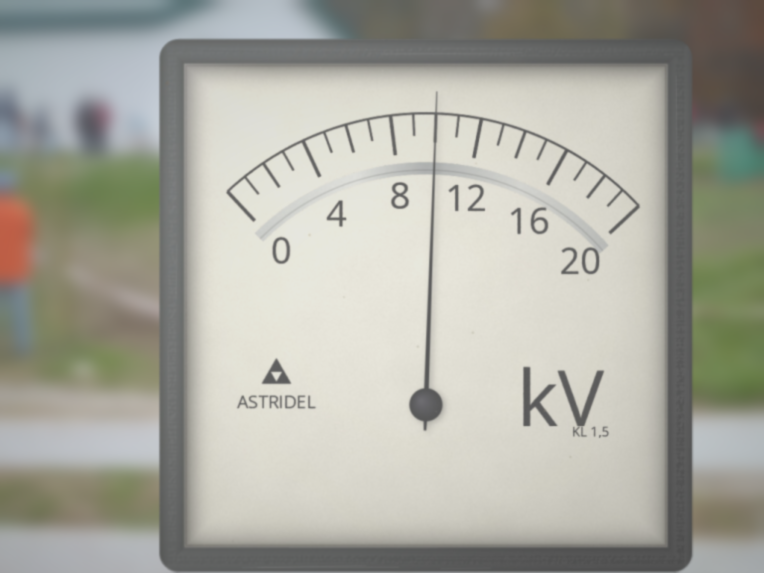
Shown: 10 kV
